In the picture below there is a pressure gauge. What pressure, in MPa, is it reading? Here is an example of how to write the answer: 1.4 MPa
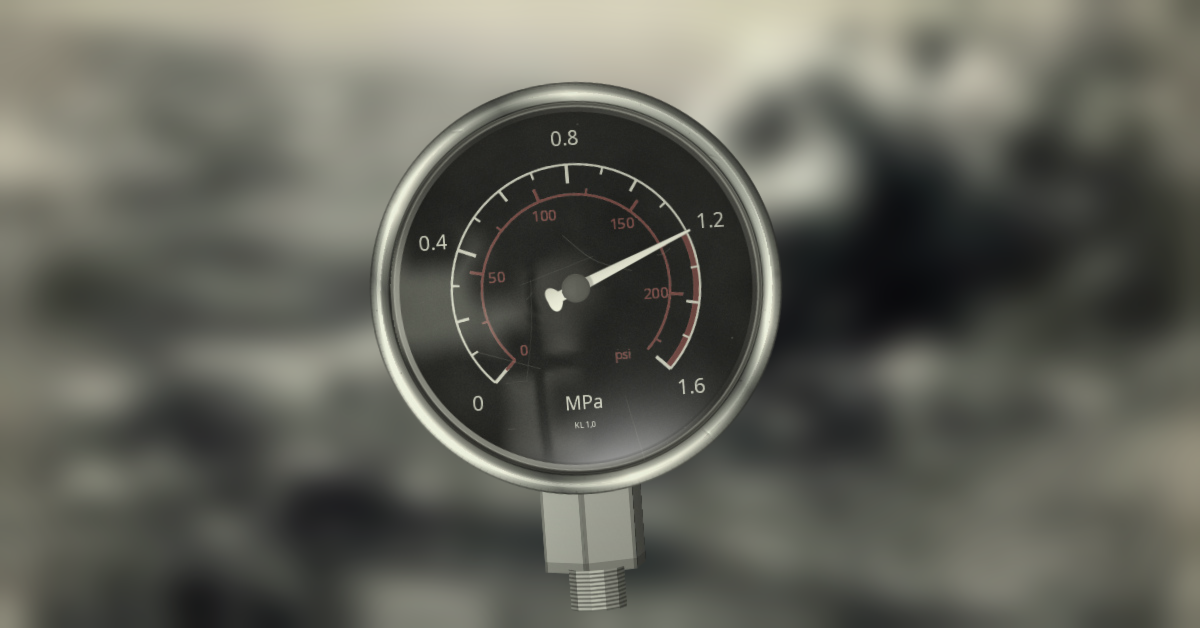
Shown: 1.2 MPa
